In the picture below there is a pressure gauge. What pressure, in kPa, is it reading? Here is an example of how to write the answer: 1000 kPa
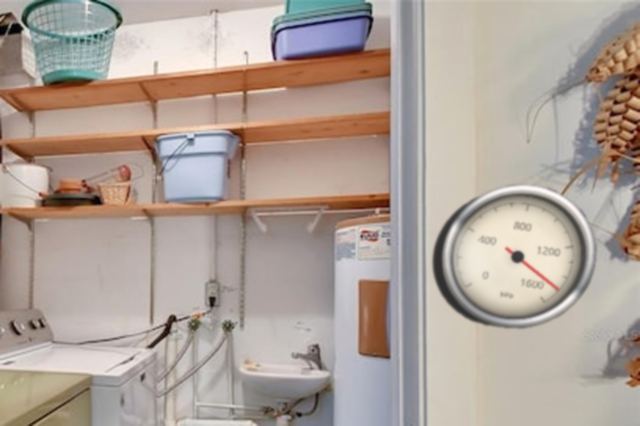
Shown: 1500 kPa
